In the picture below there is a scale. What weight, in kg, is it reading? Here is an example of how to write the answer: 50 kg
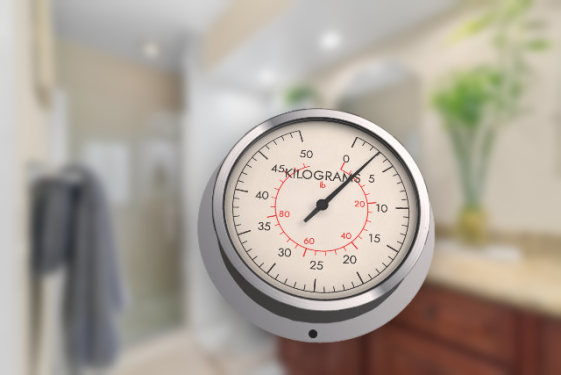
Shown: 3 kg
